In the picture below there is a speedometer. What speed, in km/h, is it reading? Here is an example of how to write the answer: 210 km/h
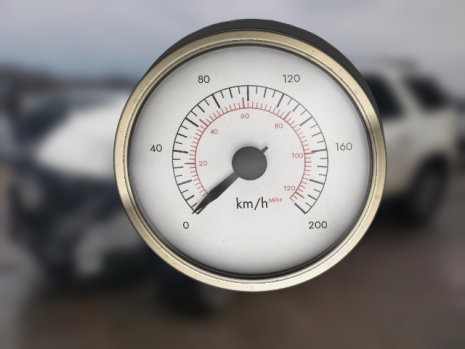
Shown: 2.5 km/h
